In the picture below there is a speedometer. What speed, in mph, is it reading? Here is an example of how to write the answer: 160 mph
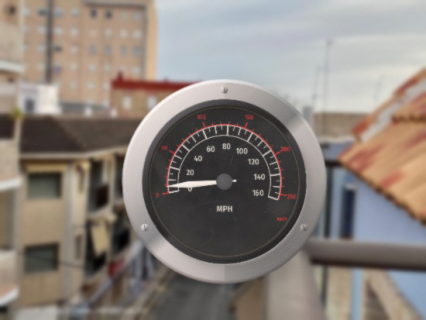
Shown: 5 mph
